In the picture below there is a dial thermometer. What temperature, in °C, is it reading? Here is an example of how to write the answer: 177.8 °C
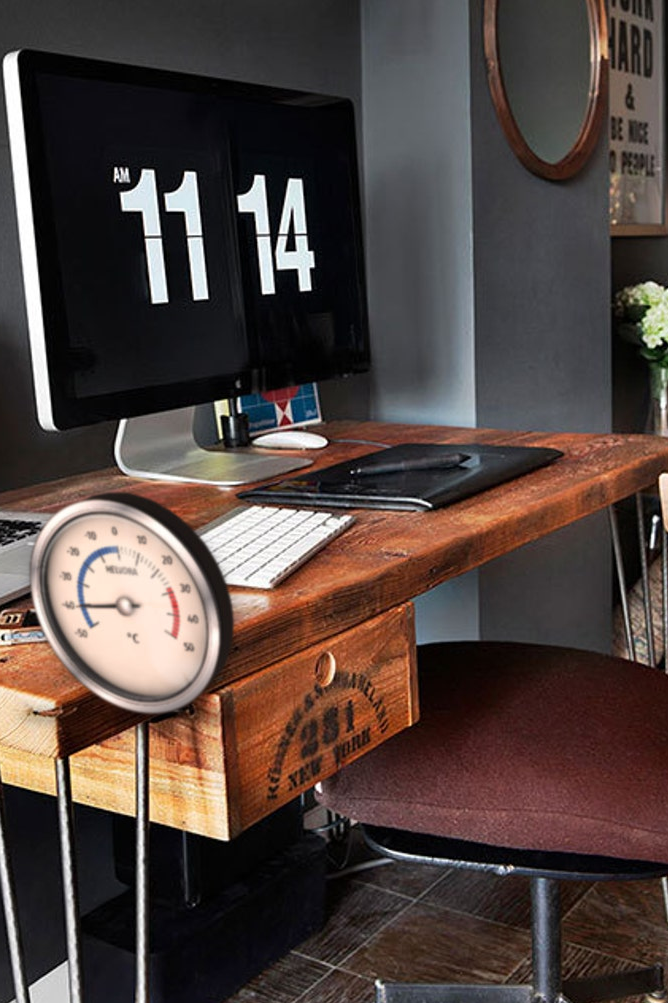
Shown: -40 °C
